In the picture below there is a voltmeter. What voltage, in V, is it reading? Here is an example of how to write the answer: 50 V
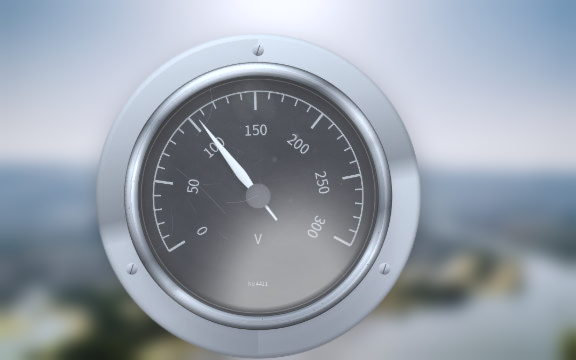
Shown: 105 V
